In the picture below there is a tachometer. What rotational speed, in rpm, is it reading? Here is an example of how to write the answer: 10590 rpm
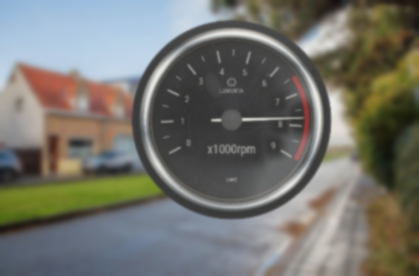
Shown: 7750 rpm
